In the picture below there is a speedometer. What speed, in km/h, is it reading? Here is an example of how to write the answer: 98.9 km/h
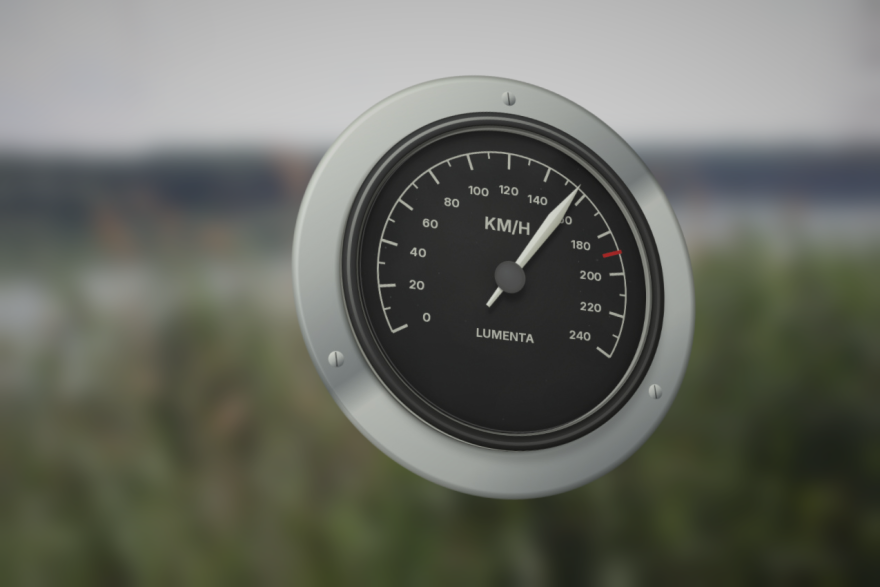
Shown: 155 km/h
